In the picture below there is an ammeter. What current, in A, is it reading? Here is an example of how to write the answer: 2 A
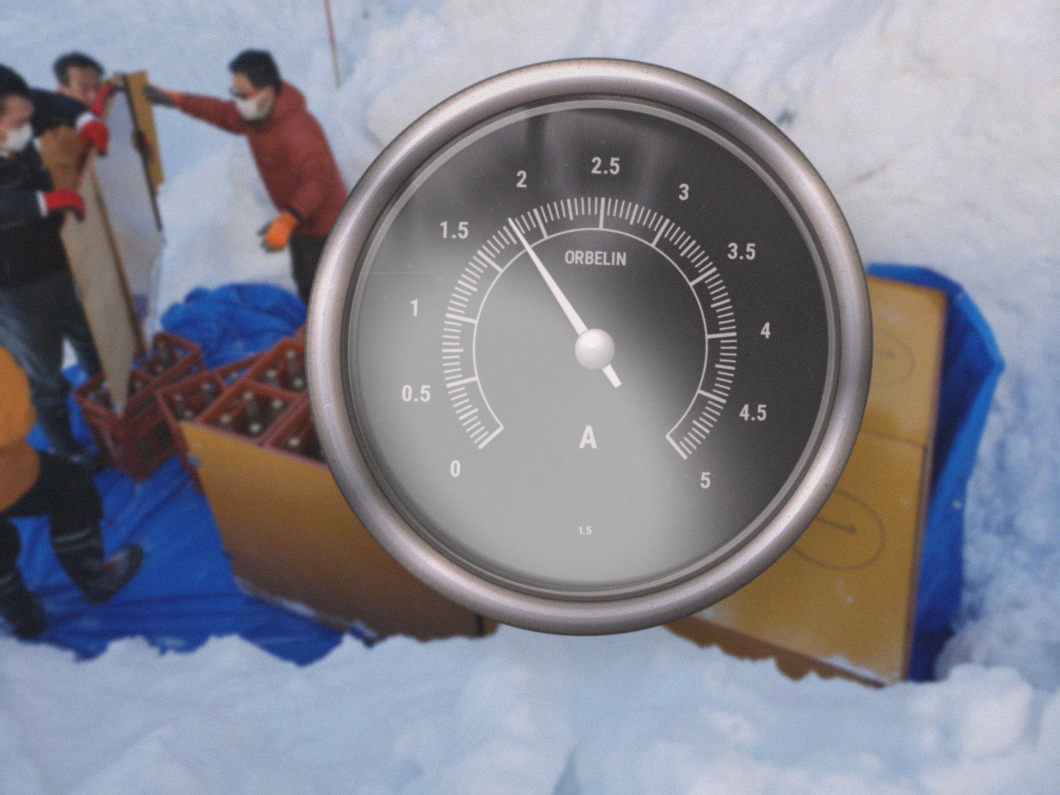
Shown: 1.8 A
